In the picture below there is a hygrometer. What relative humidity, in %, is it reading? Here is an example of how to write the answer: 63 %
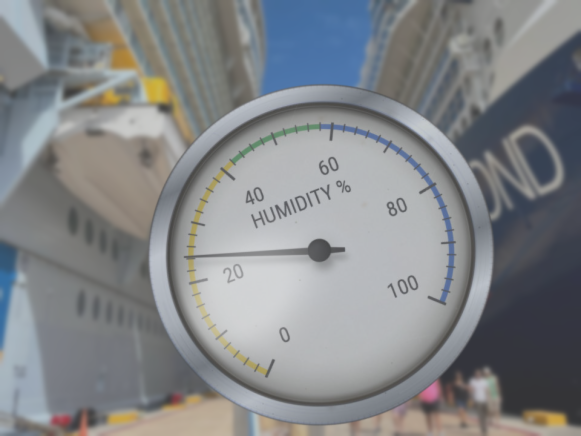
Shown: 24 %
